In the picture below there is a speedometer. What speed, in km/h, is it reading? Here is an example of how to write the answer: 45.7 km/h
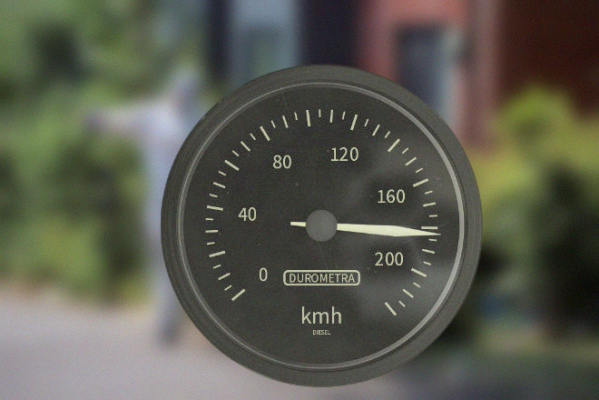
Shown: 182.5 km/h
